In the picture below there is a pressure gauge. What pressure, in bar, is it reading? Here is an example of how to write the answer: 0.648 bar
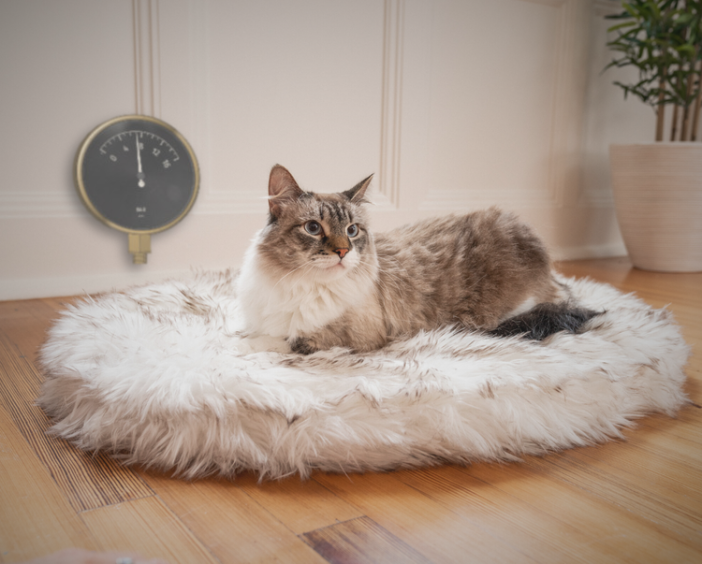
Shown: 7 bar
